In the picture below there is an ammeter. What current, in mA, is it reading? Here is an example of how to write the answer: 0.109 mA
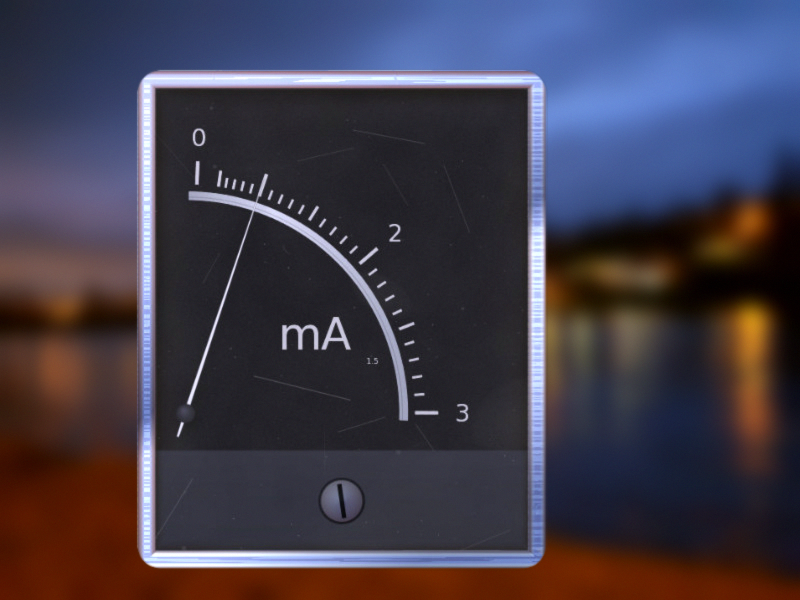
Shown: 1 mA
